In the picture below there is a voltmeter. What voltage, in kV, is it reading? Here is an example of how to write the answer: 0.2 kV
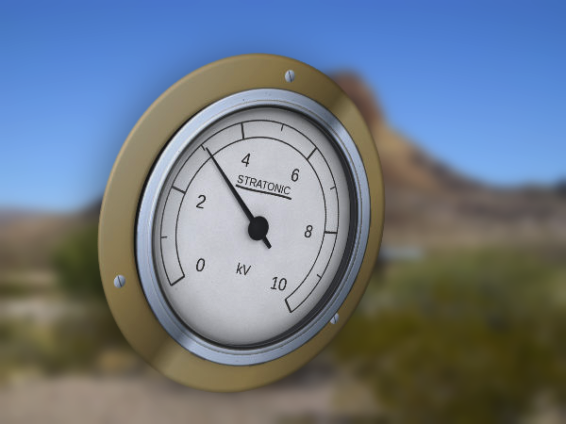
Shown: 3 kV
